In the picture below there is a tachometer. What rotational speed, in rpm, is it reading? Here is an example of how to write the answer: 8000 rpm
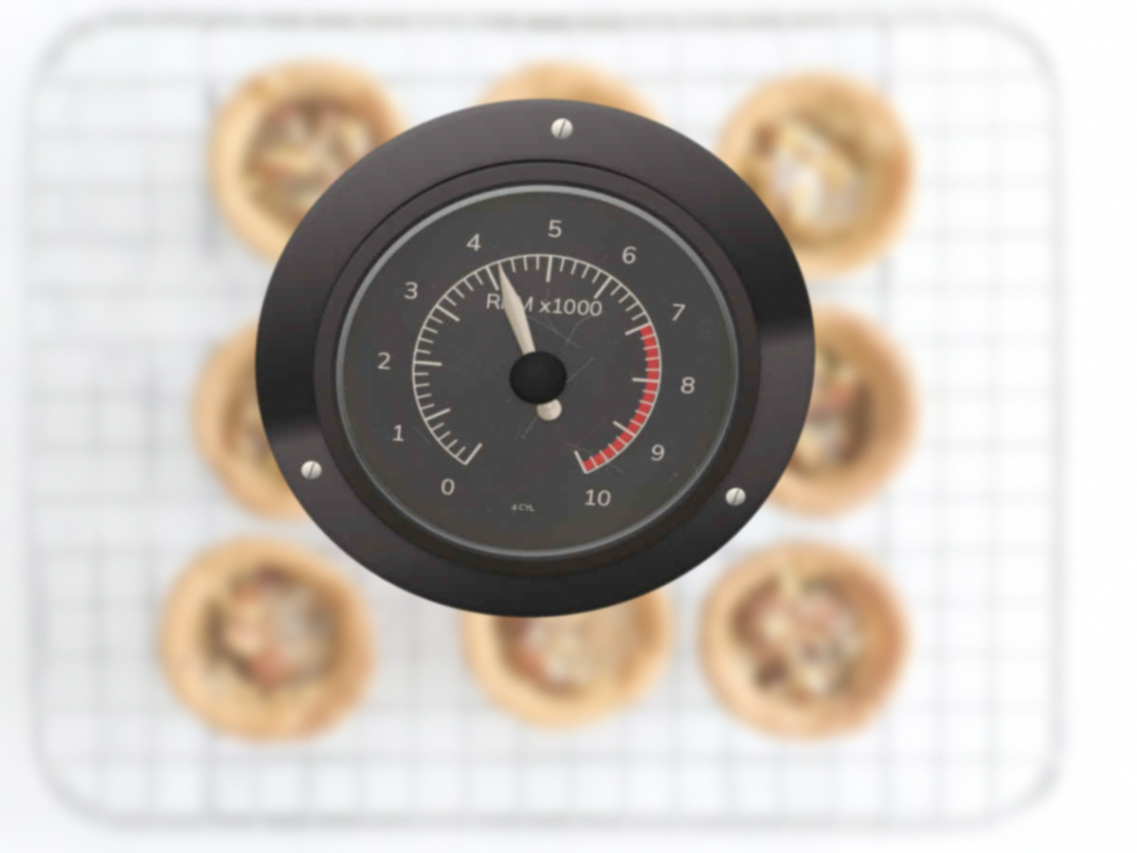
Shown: 4200 rpm
